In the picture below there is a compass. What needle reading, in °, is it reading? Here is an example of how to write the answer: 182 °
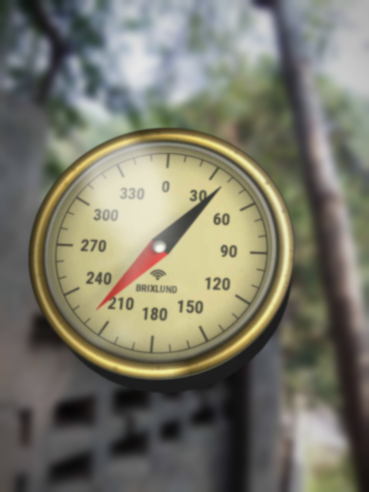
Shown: 220 °
